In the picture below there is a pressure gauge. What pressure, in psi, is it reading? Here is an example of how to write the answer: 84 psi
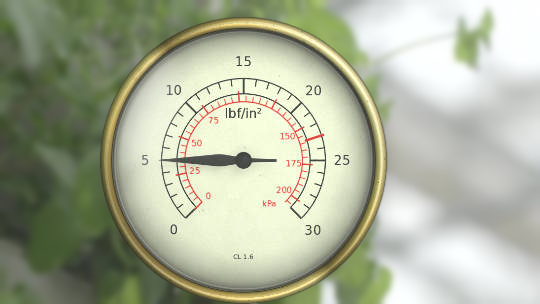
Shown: 5 psi
